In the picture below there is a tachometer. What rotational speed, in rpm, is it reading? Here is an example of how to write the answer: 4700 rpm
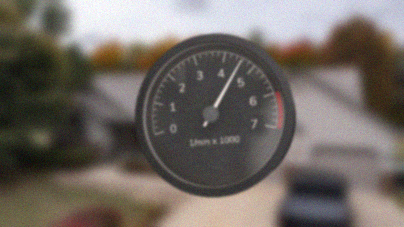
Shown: 4600 rpm
